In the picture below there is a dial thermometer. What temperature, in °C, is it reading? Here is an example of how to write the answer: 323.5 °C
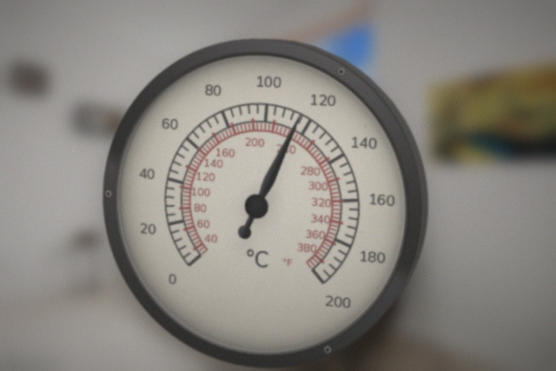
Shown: 116 °C
